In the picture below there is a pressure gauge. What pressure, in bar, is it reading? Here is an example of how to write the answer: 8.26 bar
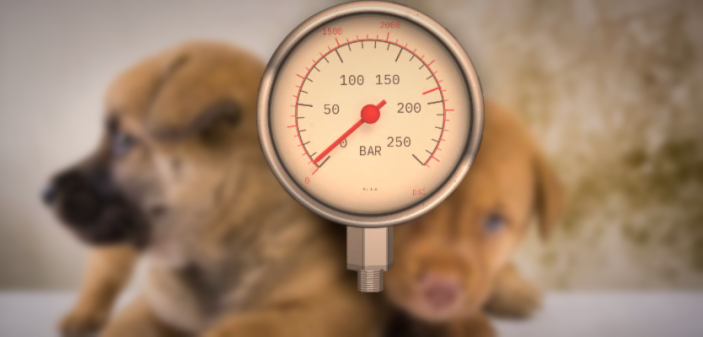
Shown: 5 bar
